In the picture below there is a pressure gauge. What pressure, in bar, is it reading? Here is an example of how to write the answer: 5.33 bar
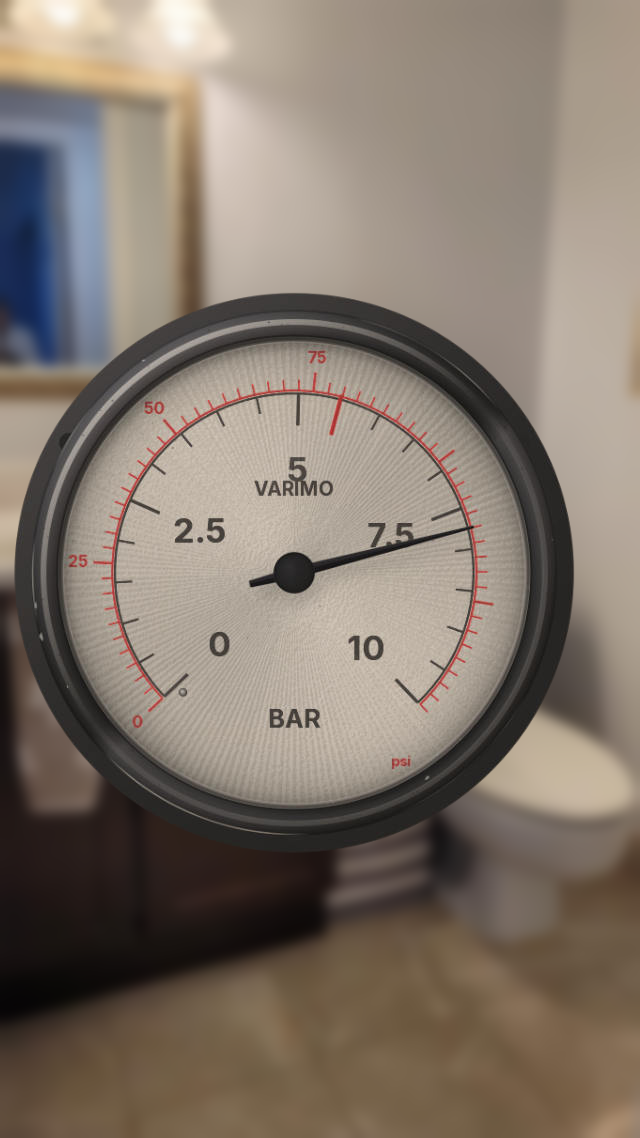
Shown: 7.75 bar
